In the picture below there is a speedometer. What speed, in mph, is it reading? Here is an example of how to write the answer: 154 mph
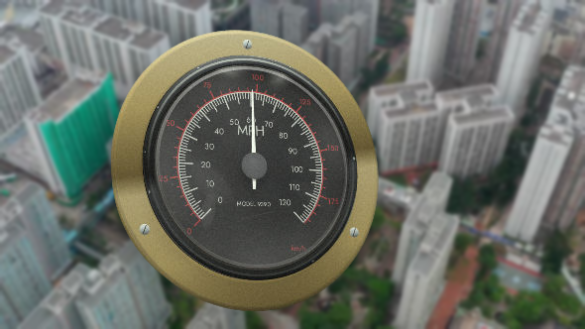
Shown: 60 mph
